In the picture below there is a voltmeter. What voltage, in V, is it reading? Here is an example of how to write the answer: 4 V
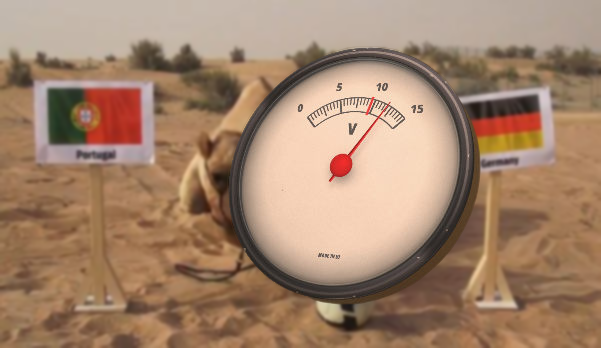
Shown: 12.5 V
